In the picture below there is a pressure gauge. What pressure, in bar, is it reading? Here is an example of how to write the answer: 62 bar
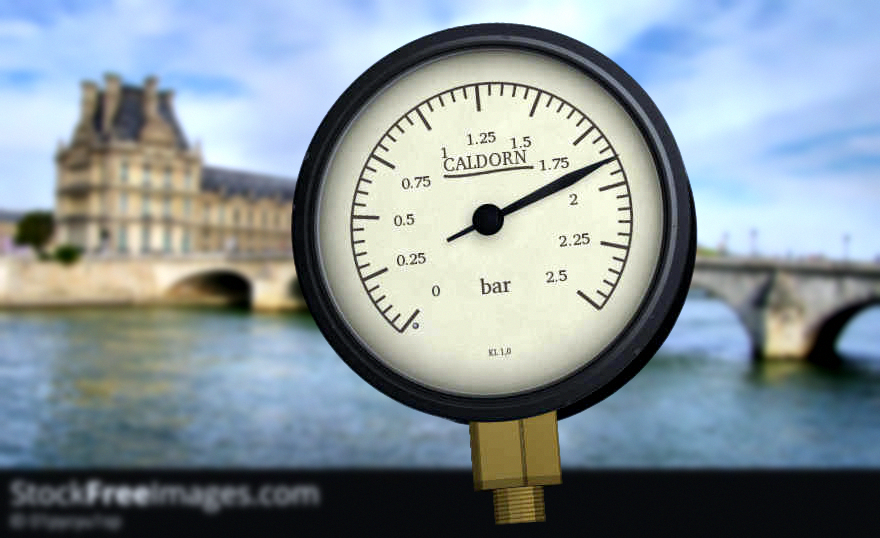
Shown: 1.9 bar
